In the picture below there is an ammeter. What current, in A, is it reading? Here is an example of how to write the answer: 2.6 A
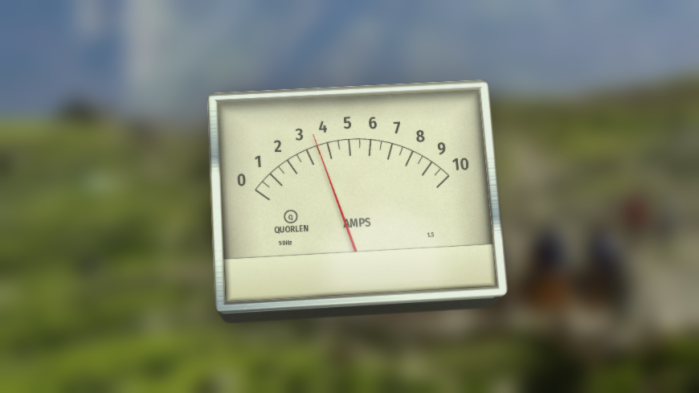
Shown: 3.5 A
